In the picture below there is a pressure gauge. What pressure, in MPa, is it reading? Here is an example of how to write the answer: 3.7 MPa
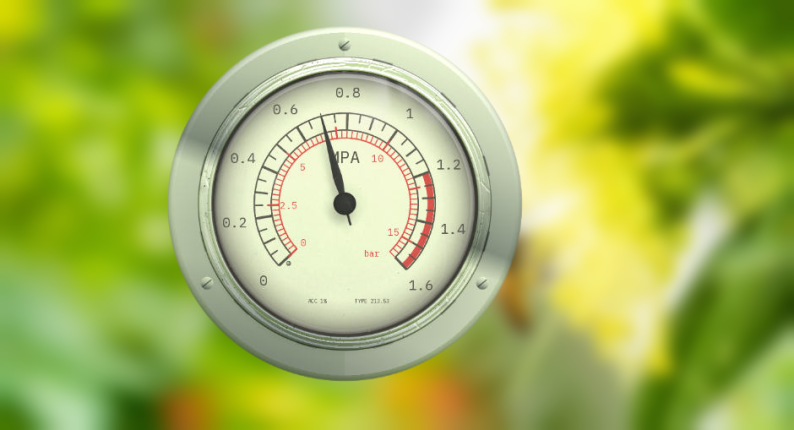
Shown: 0.7 MPa
